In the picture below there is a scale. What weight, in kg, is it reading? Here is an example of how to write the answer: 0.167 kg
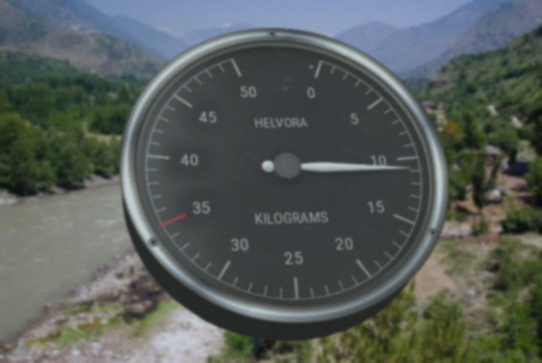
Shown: 11 kg
